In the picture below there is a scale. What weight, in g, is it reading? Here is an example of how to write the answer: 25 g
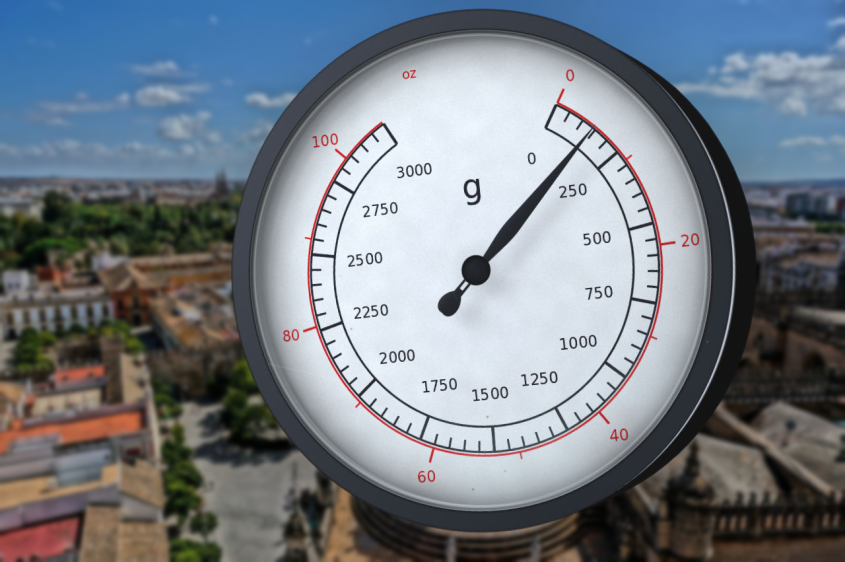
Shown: 150 g
